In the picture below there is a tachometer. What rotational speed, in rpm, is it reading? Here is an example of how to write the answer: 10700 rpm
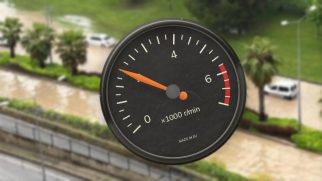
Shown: 2000 rpm
